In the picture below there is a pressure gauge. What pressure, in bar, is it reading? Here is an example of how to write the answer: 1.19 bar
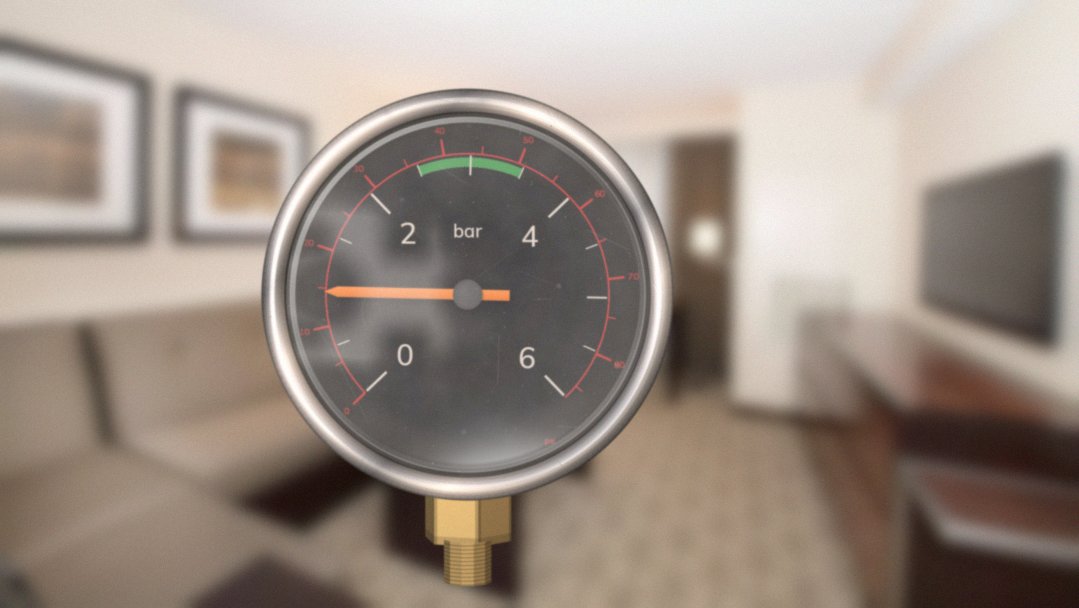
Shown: 1 bar
